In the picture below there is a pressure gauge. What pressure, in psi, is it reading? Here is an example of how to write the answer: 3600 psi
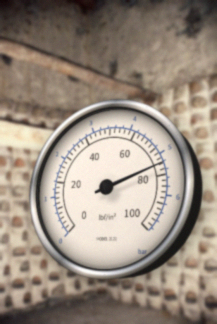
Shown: 76 psi
